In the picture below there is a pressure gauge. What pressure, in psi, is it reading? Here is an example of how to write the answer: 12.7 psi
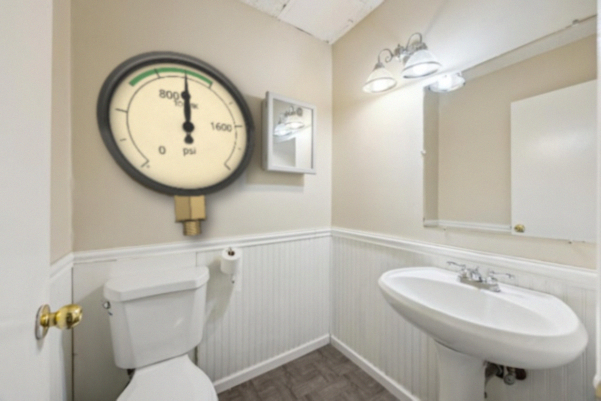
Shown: 1000 psi
